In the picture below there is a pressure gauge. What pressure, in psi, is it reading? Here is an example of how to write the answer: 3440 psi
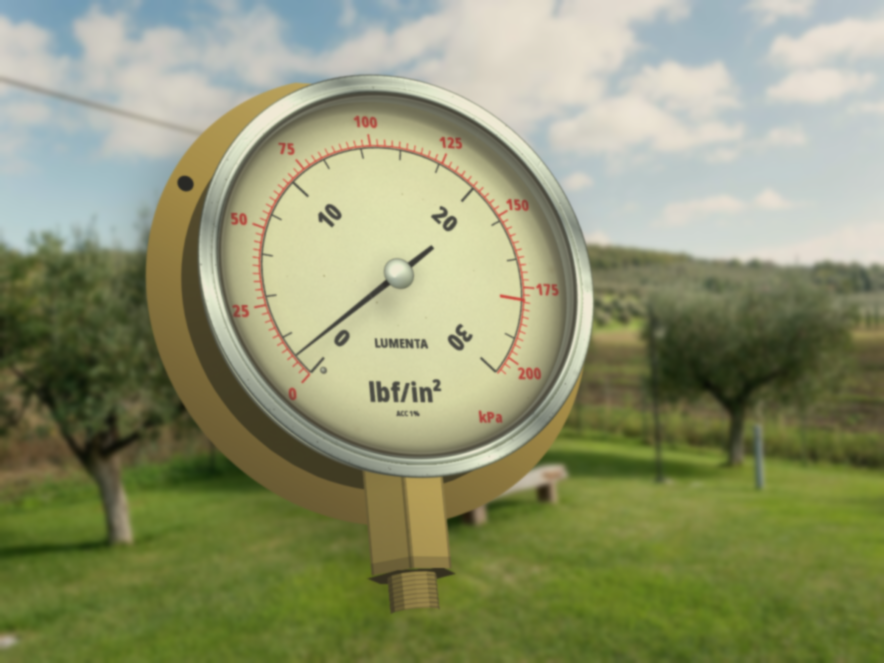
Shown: 1 psi
